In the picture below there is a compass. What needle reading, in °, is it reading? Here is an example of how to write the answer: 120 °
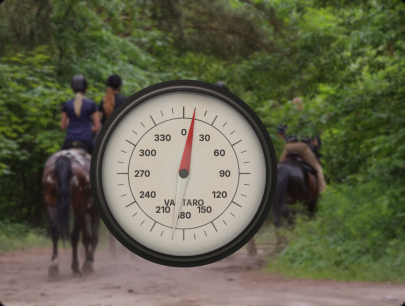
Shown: 10 °
